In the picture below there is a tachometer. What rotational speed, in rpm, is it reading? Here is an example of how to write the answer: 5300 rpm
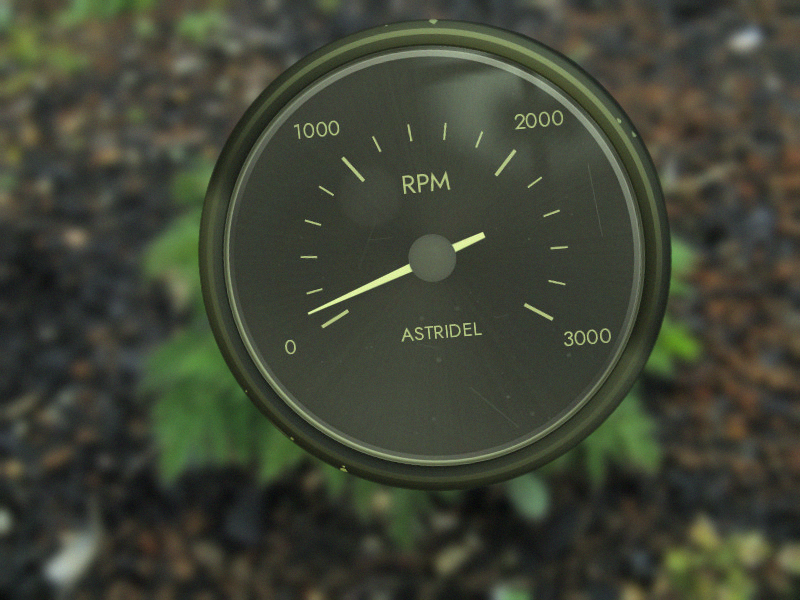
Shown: 100 rpm
